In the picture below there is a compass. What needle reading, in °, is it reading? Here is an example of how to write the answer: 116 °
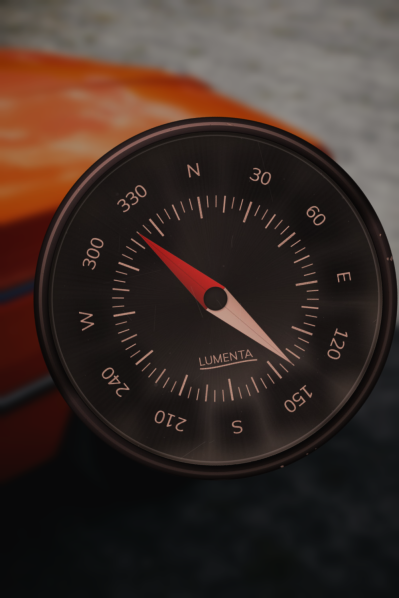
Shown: 320 °
